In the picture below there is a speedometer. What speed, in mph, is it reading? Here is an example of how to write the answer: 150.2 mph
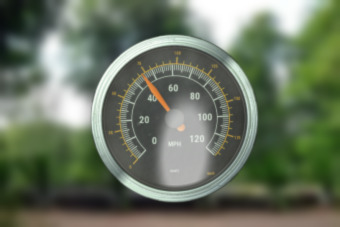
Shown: 45 mph
